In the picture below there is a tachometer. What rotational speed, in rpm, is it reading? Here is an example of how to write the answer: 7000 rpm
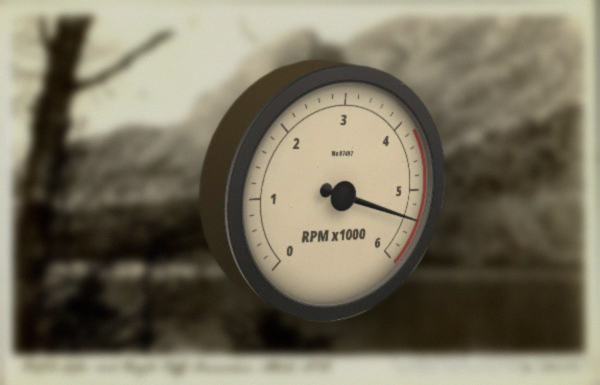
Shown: 5400 rpm
